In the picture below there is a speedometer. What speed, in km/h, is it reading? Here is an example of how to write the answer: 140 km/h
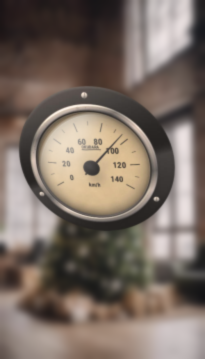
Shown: 95 km/h
